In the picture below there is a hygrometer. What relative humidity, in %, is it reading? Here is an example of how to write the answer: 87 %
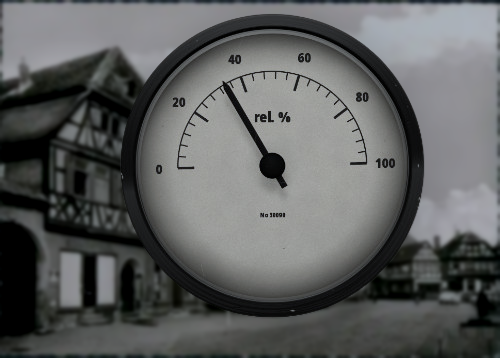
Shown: 34 %
